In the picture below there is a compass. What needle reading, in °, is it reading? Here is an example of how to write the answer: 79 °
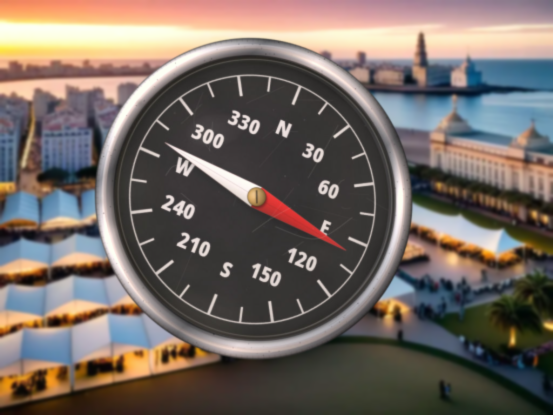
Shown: 97.5 °
